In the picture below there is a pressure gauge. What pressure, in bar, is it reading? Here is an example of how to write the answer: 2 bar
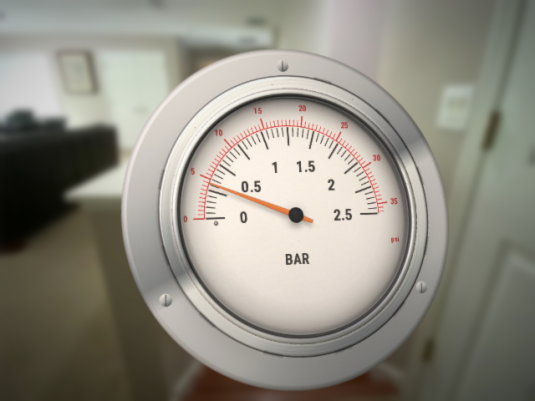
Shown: 0.3 bar
